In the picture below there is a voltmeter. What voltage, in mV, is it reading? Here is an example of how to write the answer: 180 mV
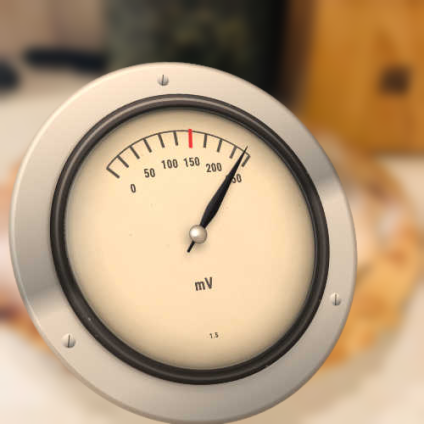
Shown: 237.5 mV
